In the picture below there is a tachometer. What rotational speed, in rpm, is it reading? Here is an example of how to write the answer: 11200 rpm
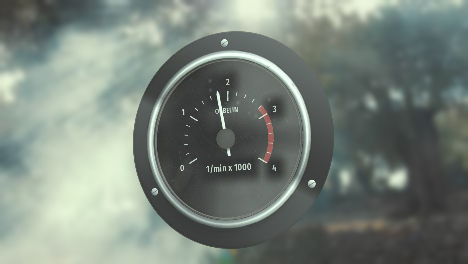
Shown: 1800 rpm
